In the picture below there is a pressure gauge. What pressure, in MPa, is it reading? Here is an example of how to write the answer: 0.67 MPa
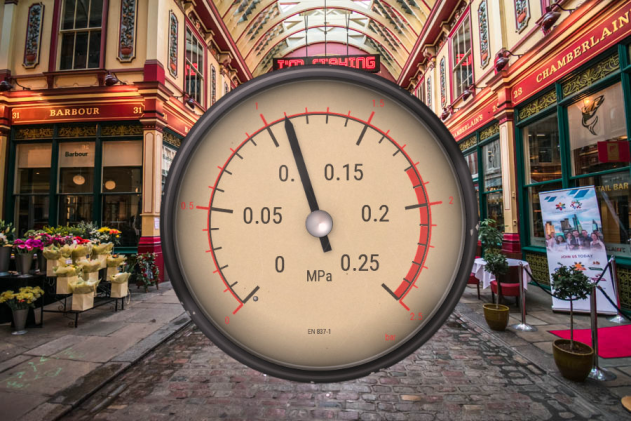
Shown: 0.11 MPa
